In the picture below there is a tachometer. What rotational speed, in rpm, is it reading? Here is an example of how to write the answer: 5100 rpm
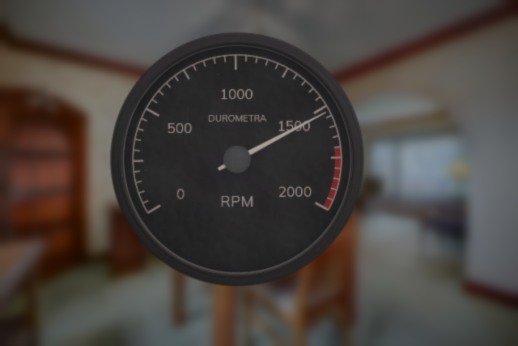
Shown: 1525 rpm
